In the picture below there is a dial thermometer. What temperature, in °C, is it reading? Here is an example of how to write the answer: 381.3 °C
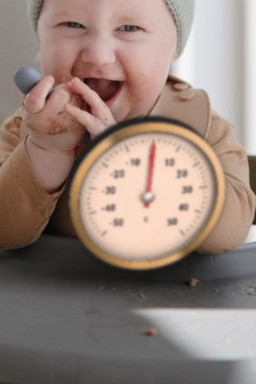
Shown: 0 °C
